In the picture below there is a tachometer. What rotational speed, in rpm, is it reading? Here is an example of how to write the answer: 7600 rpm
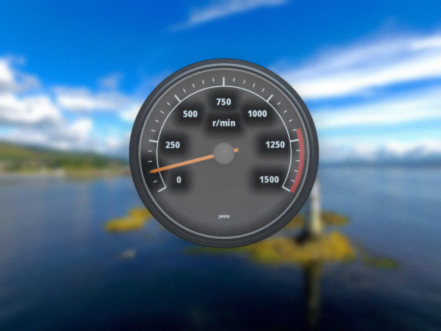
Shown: 100 rpm
